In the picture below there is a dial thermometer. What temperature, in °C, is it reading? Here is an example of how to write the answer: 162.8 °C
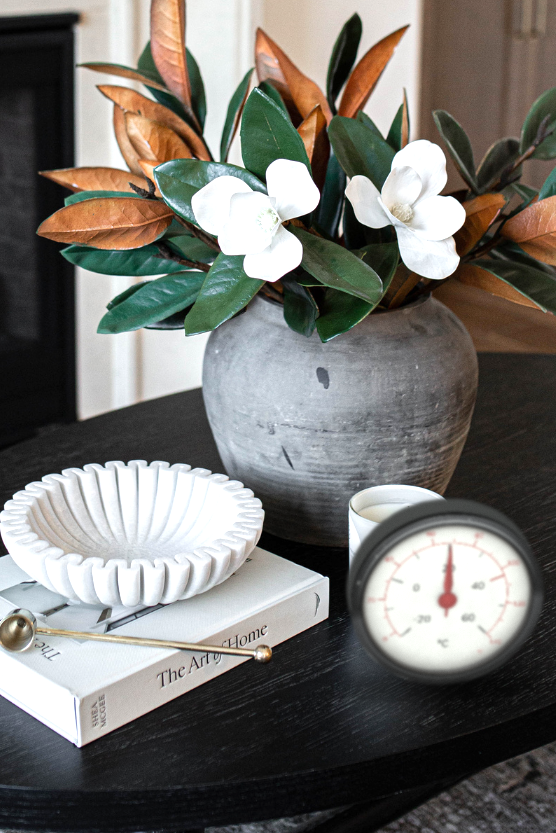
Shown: 20 °C
